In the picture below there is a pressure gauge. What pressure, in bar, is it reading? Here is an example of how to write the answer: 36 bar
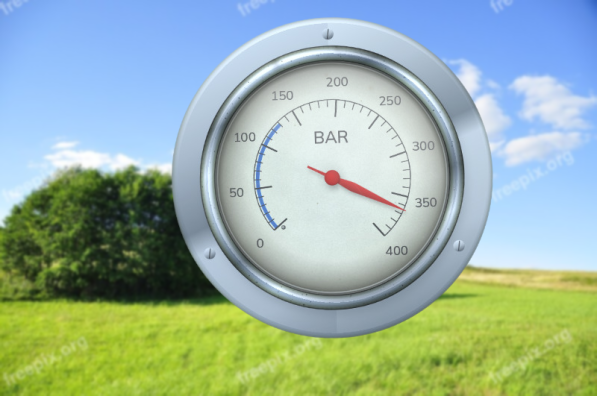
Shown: 365 bar
